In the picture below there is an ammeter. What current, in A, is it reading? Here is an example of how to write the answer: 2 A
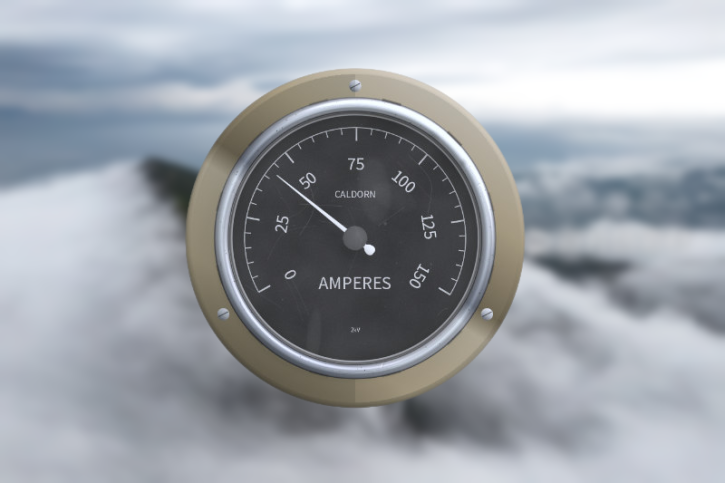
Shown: 42.5 A
